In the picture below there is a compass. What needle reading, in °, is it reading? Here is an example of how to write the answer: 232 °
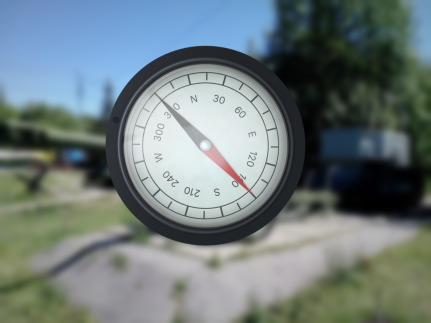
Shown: 150 °
